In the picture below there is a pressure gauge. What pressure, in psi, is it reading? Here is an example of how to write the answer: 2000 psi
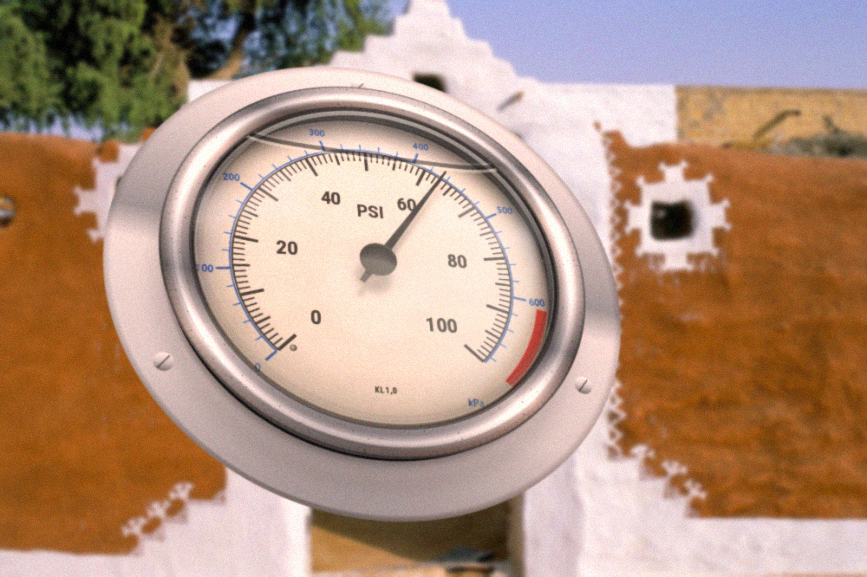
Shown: 63 psi
